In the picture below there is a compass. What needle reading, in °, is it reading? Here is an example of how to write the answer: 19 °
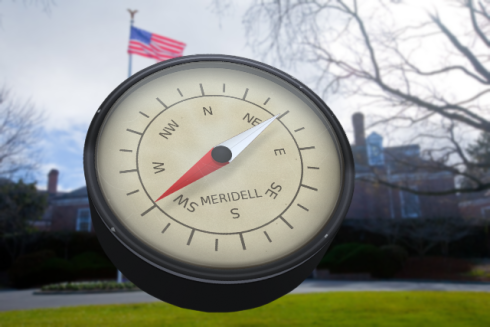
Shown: 240 °
